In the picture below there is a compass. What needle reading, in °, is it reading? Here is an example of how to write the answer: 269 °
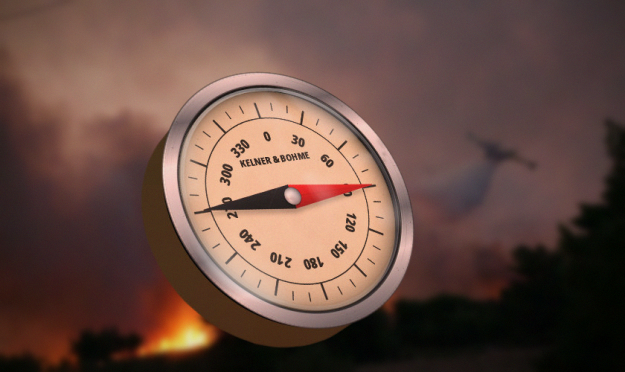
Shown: 90 °
